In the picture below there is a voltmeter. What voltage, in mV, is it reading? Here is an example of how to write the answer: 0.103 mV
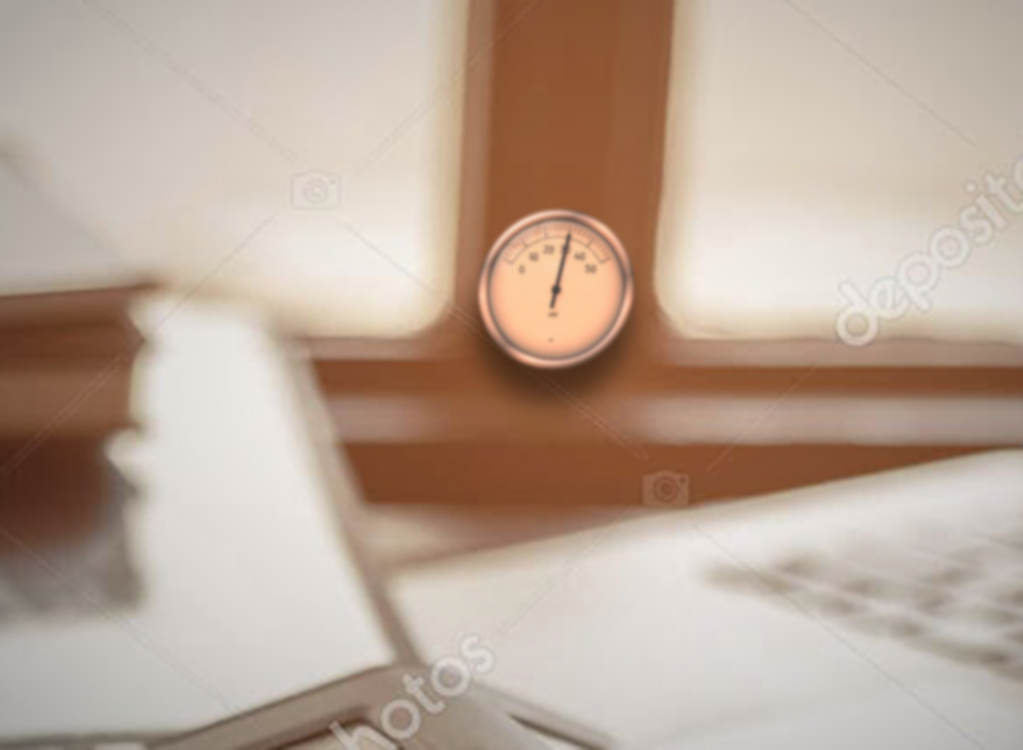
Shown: 30 mV
